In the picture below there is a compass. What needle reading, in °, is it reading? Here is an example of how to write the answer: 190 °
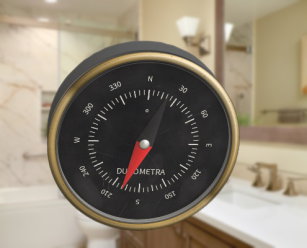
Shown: 200 °
